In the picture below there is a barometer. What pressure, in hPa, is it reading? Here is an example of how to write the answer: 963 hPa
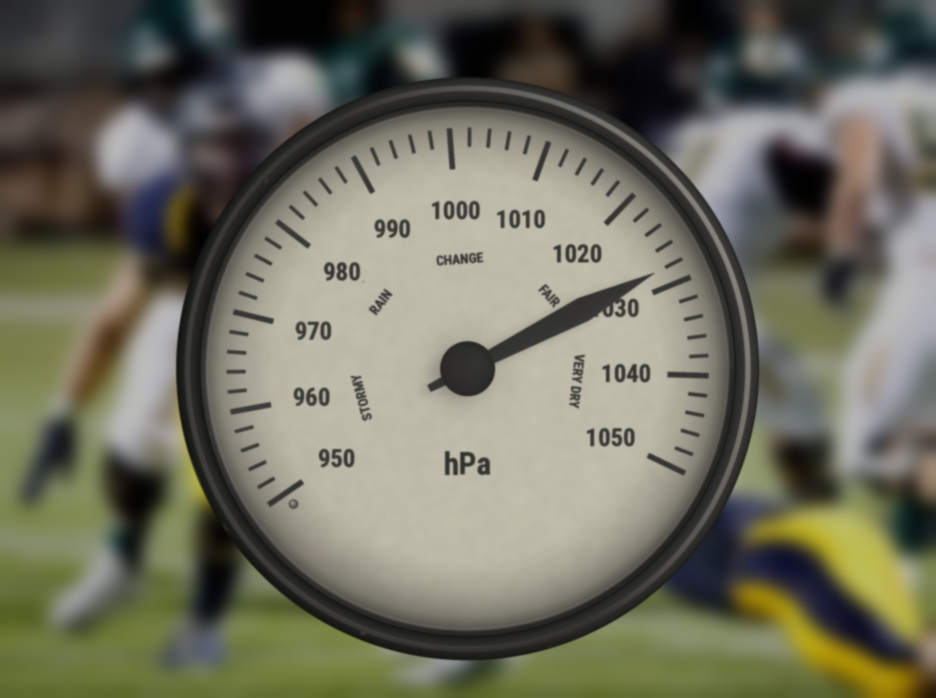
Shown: 1028 hPa
